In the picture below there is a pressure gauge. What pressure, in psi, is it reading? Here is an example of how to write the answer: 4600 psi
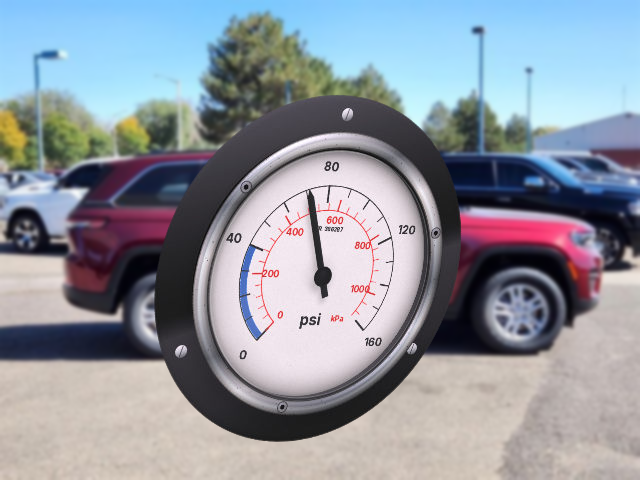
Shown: 70 psi
